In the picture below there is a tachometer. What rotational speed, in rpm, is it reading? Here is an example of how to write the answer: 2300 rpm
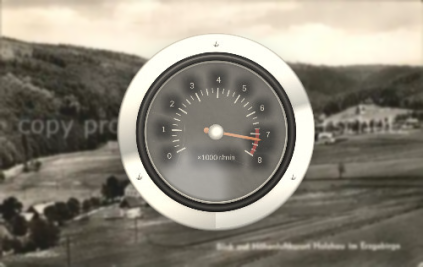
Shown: 7250 rpm
